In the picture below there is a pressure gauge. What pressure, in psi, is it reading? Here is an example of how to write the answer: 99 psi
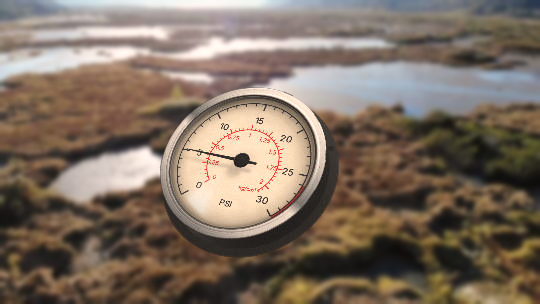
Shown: 5 psi
